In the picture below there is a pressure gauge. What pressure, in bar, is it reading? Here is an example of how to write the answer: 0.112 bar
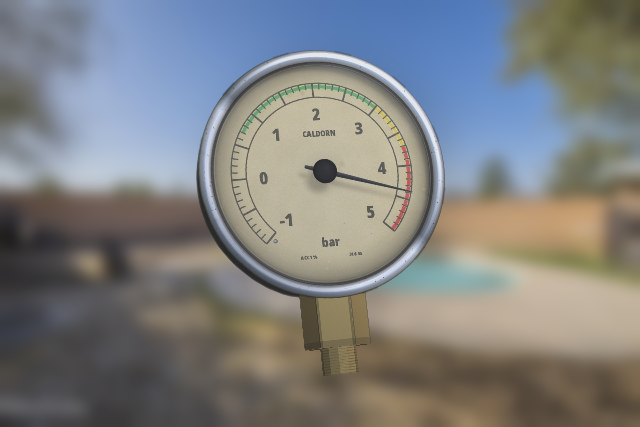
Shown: 4.4 bar
